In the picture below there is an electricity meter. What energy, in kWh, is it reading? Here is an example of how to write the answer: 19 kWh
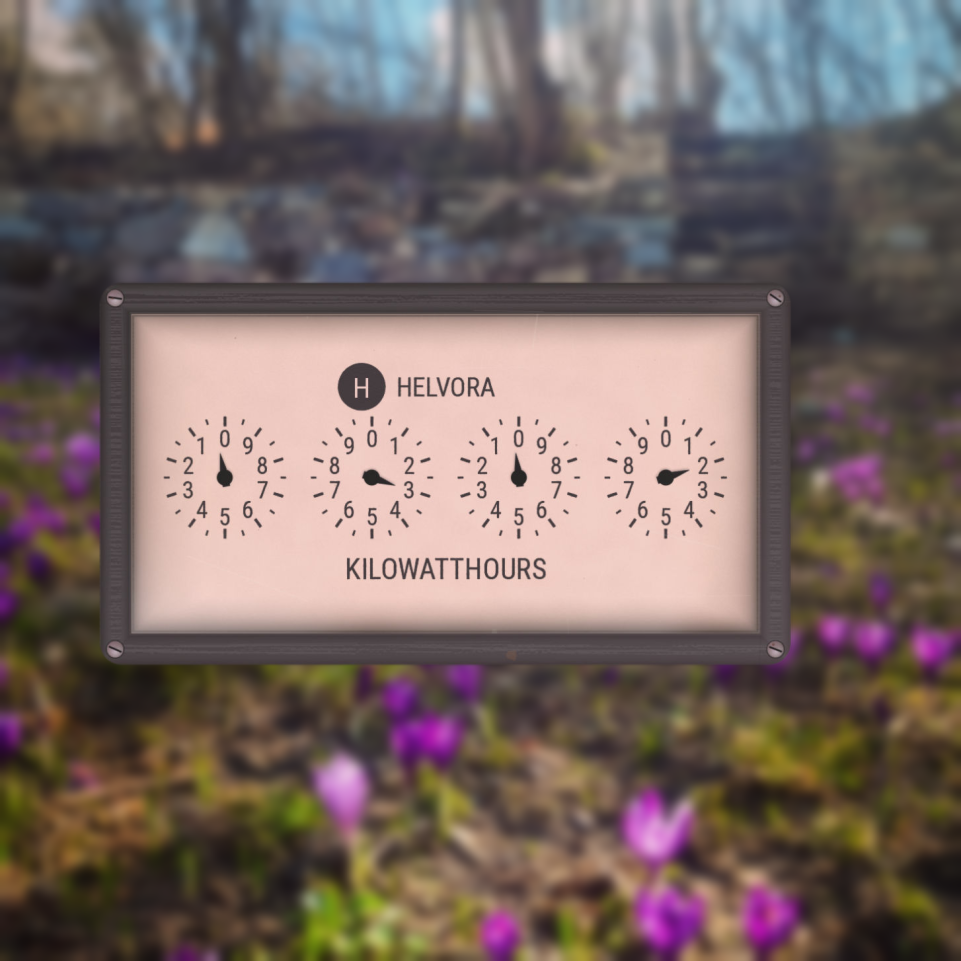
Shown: 302 kWh
